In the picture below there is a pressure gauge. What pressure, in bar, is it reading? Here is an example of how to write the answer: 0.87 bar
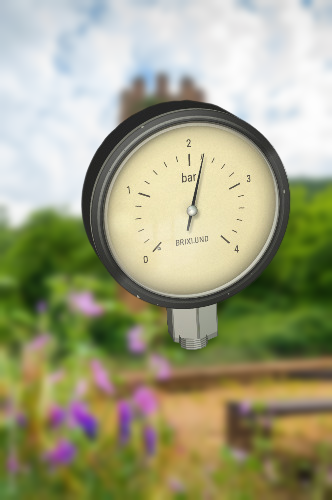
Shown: 2.2 bar
